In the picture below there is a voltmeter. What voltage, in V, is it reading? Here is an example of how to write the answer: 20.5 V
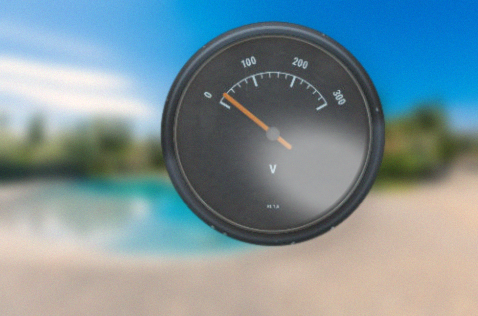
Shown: 20 V
